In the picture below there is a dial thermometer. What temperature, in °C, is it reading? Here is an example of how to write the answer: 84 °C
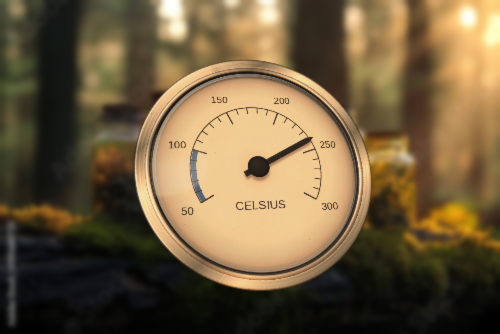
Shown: 240 °C
